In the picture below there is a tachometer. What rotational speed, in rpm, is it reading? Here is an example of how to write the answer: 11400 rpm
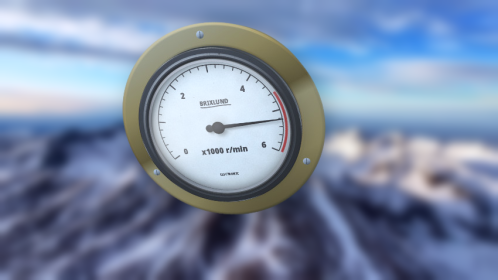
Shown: 5200 rpm
